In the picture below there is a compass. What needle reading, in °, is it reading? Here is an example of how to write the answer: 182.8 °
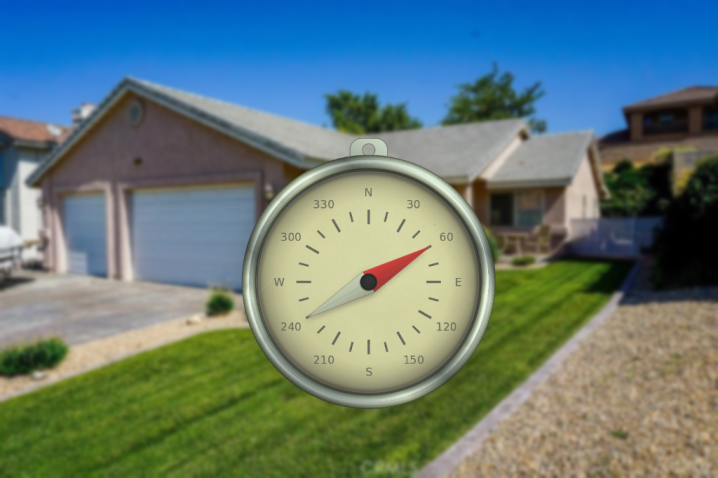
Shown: 60 °
